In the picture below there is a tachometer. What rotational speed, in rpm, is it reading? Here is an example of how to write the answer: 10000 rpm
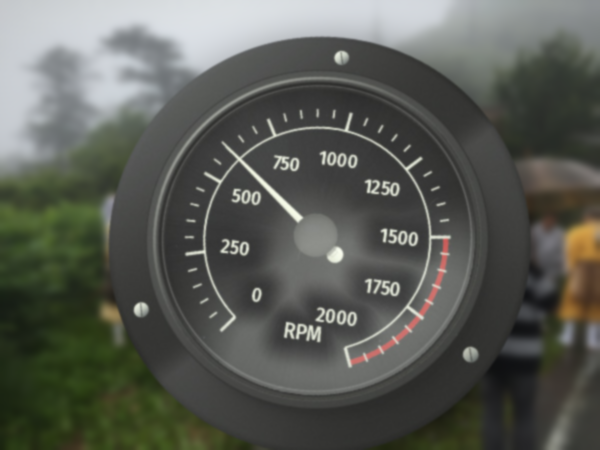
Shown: 600 rpm
